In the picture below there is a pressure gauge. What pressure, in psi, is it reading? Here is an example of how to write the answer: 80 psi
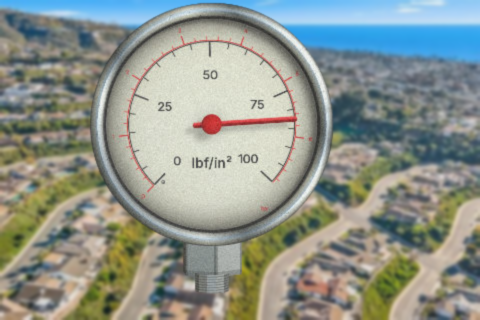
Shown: 82.5 psi
